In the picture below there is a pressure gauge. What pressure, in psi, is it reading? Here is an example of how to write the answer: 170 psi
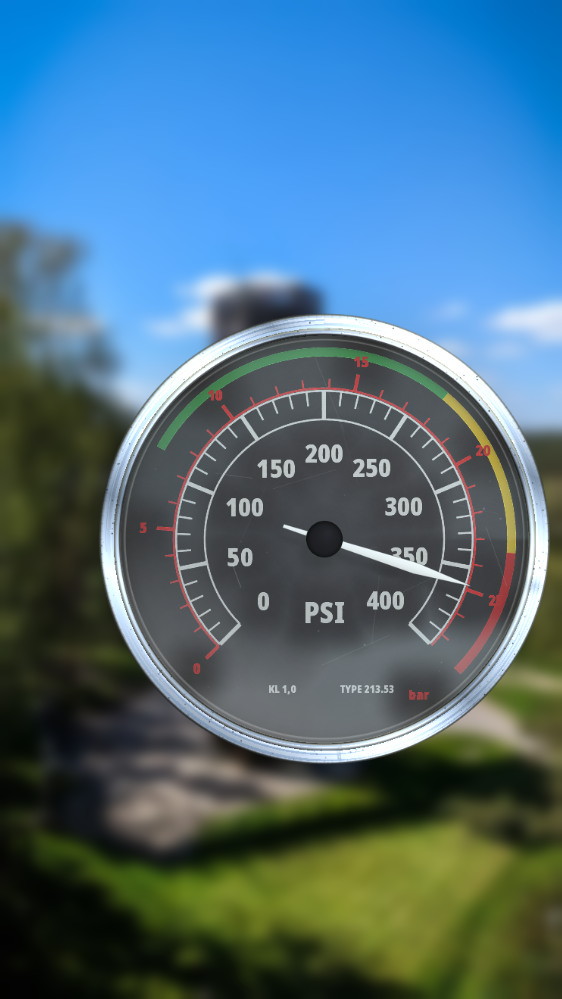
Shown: 360 psi
